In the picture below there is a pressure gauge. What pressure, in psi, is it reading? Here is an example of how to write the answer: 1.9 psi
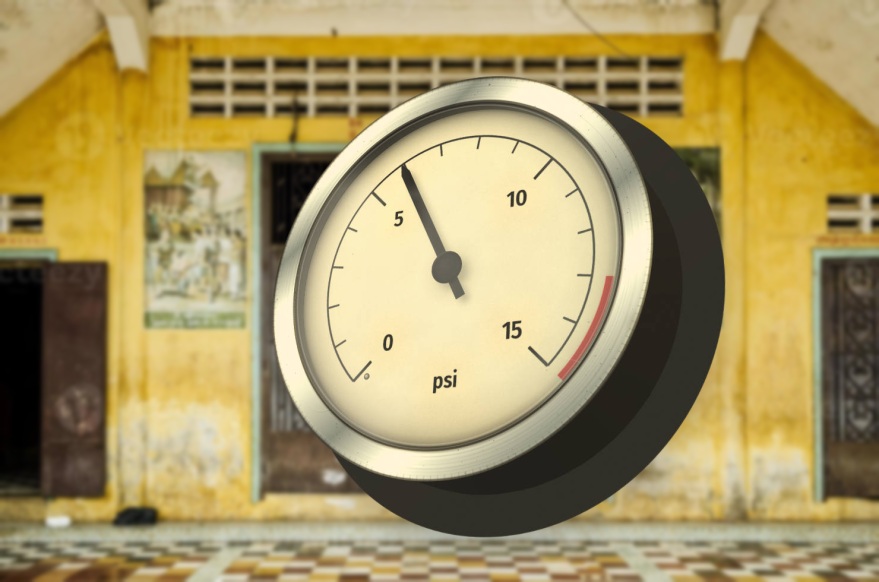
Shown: 6 psi
